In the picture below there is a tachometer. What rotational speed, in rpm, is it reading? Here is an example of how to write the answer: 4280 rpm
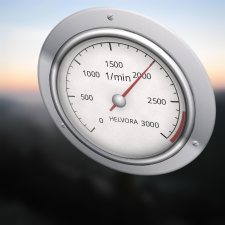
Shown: 2000 rpm
